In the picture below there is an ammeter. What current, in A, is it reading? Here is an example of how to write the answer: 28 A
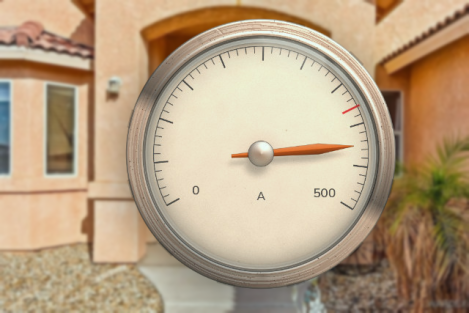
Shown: 425 A
